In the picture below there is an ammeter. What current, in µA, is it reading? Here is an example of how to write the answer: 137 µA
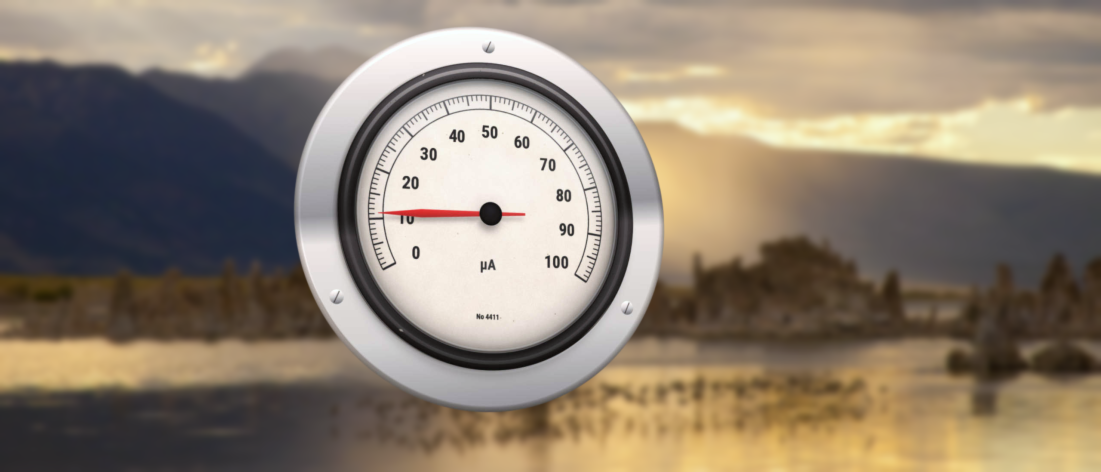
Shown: 11 µA
